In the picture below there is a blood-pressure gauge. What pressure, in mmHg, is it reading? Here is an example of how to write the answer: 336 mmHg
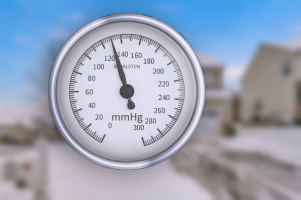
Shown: 130 mmHg
